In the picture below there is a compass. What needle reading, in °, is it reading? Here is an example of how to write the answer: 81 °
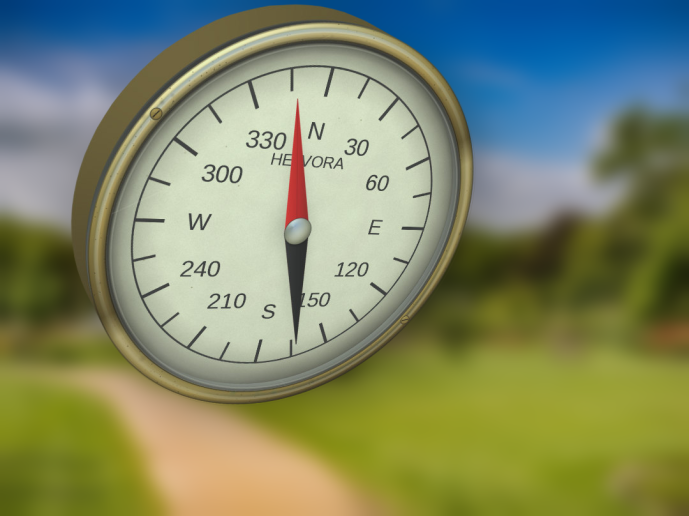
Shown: 345 °
